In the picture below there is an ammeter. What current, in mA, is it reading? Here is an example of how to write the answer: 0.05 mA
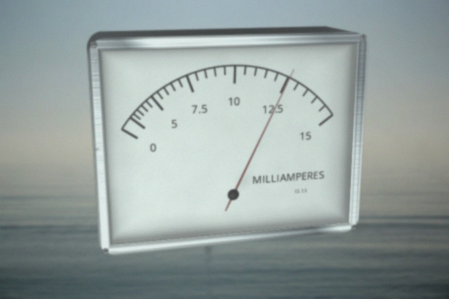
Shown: 12.5 mA
